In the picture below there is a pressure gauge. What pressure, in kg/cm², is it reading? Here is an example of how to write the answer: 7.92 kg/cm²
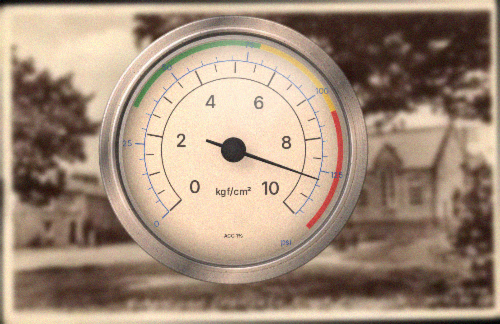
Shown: 9 kg/cm²
